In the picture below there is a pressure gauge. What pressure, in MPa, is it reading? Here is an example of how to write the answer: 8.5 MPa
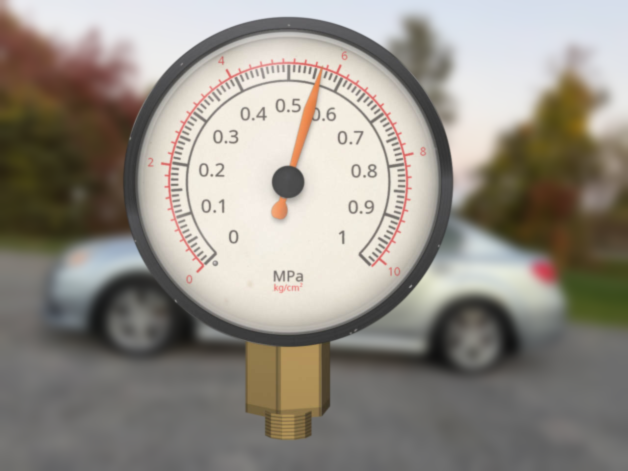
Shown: 0.56 MPa
